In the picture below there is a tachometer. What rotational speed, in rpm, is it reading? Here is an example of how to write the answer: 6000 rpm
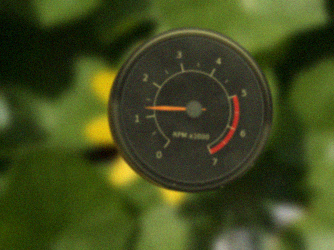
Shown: 1250 rpm
